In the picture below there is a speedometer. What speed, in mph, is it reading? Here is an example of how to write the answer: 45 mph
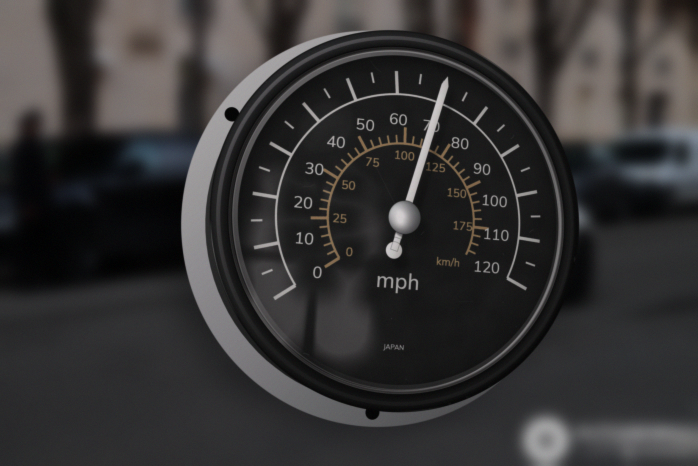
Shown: 70 mph
